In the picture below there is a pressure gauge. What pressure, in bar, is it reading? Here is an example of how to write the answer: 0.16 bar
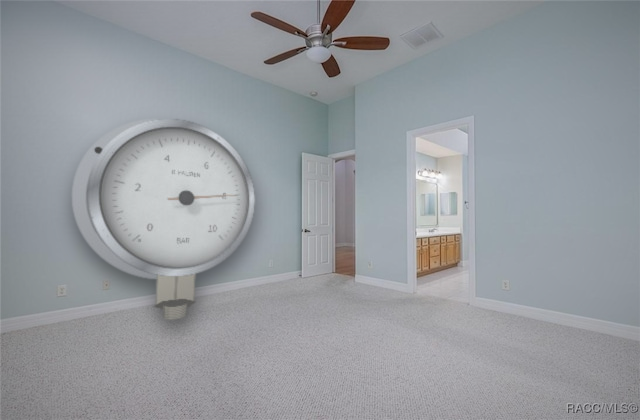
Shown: 8 bar
